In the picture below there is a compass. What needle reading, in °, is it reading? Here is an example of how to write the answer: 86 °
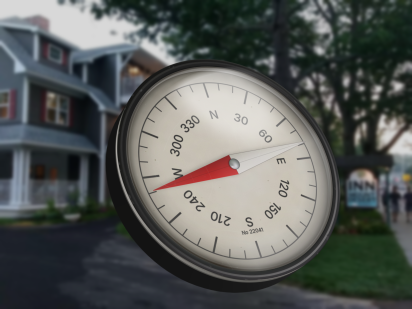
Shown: 260 °
